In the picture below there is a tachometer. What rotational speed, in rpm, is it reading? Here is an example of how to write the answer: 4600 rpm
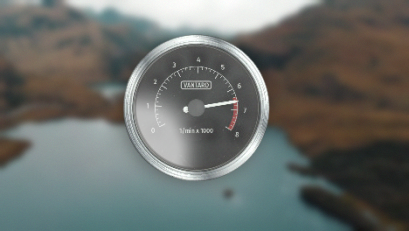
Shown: 6600 rpm
